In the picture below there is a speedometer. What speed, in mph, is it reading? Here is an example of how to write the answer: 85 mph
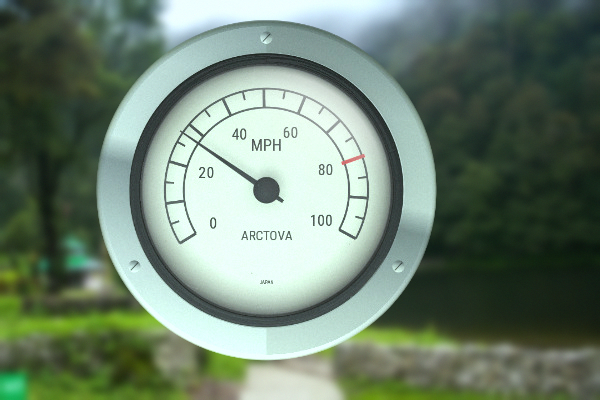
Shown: 27.5 mph
